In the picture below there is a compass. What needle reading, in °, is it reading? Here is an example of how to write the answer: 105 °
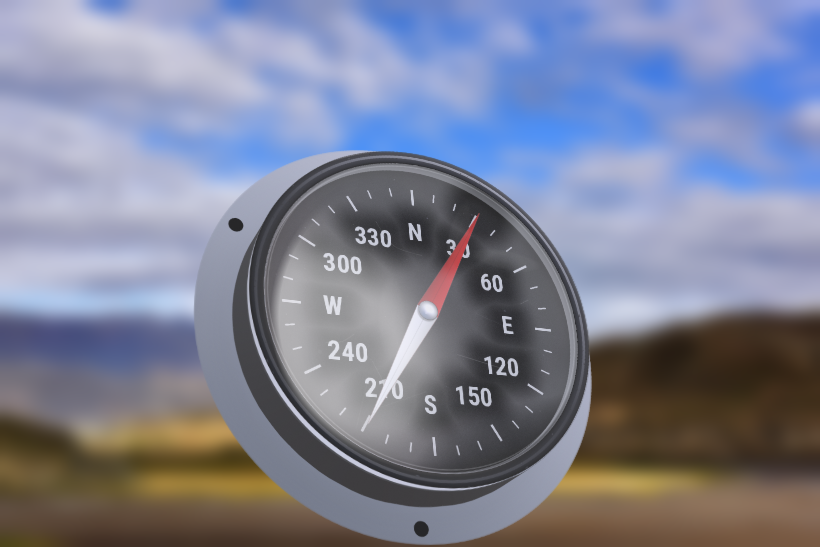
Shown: 30 °
